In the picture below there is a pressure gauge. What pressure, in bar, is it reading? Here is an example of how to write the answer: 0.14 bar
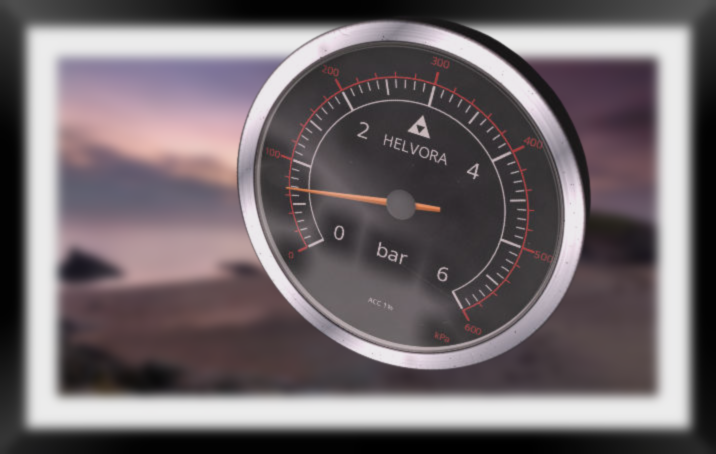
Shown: 0.7 bar
